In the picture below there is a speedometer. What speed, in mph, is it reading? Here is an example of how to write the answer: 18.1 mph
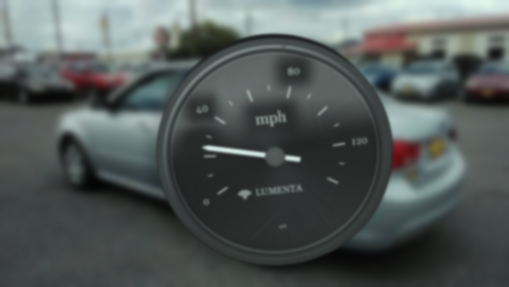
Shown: 25 mph
